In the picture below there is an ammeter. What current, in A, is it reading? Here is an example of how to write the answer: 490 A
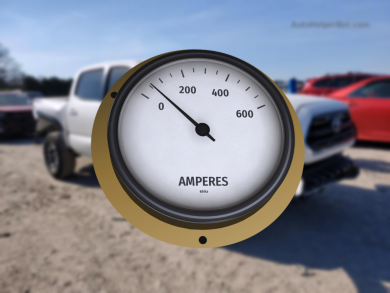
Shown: 50 A
